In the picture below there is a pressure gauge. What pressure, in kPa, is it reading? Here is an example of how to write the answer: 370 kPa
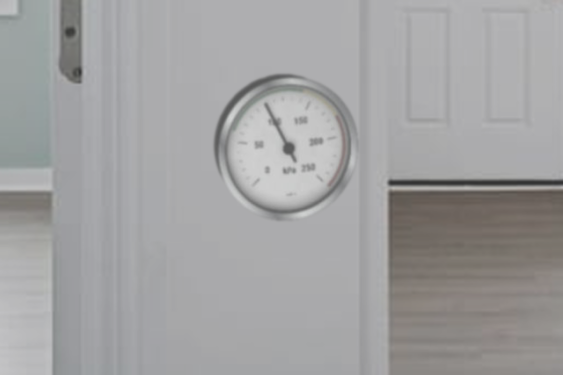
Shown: 100 kPa
